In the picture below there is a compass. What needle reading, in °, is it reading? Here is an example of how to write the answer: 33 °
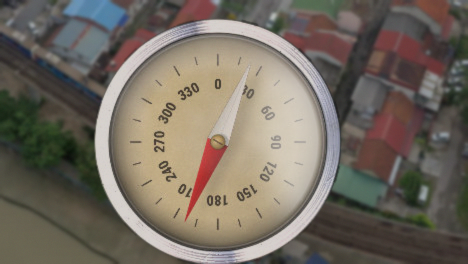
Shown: 202.5 °
